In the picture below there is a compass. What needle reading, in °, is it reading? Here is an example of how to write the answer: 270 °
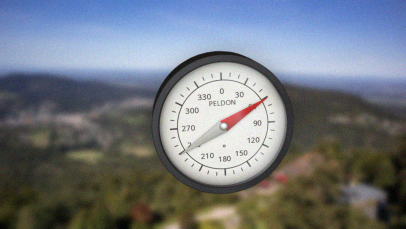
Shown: 60 °
